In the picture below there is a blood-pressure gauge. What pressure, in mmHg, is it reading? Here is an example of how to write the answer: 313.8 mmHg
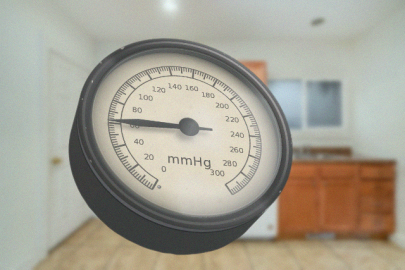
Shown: 60 mmHg
